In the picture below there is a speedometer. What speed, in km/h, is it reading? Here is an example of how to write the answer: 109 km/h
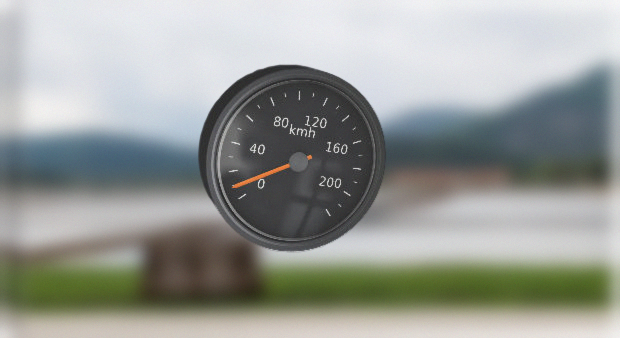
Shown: 10 km/h
